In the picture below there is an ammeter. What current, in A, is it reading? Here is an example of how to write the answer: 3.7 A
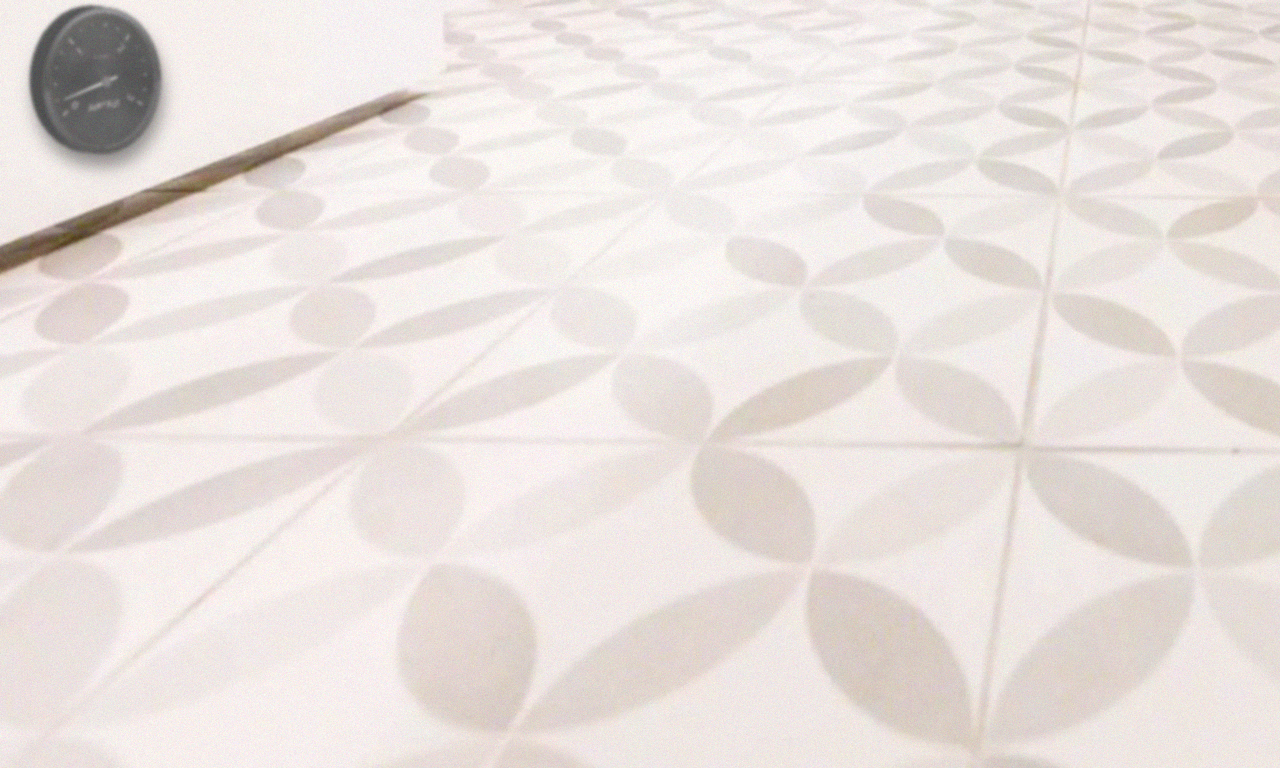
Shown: 0.2 A
